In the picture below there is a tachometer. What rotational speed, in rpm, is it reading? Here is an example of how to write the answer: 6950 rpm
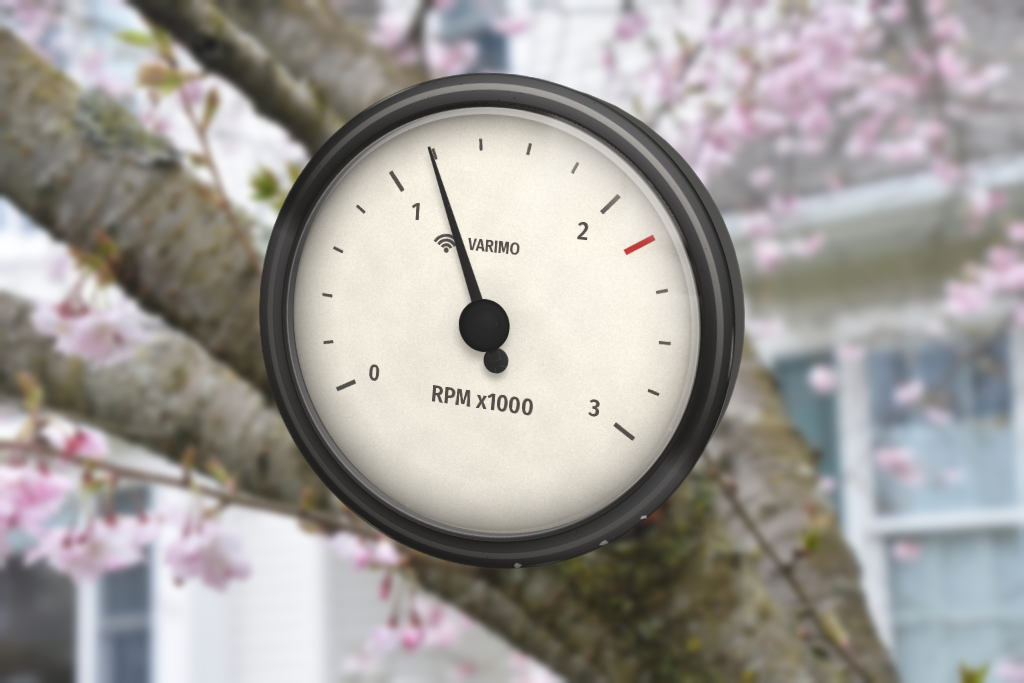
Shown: 1200 rpm
